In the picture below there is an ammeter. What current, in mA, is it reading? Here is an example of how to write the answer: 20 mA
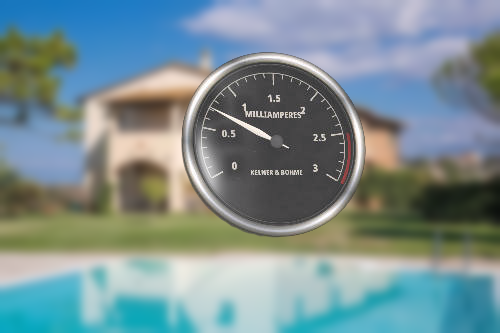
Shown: 0.7 mA
